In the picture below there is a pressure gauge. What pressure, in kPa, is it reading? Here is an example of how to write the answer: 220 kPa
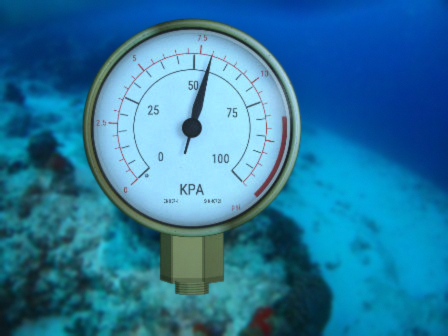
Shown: 55 kPa
